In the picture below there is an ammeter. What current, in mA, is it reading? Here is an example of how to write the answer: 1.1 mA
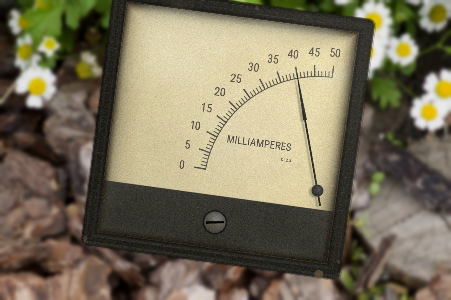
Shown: 40 mA
